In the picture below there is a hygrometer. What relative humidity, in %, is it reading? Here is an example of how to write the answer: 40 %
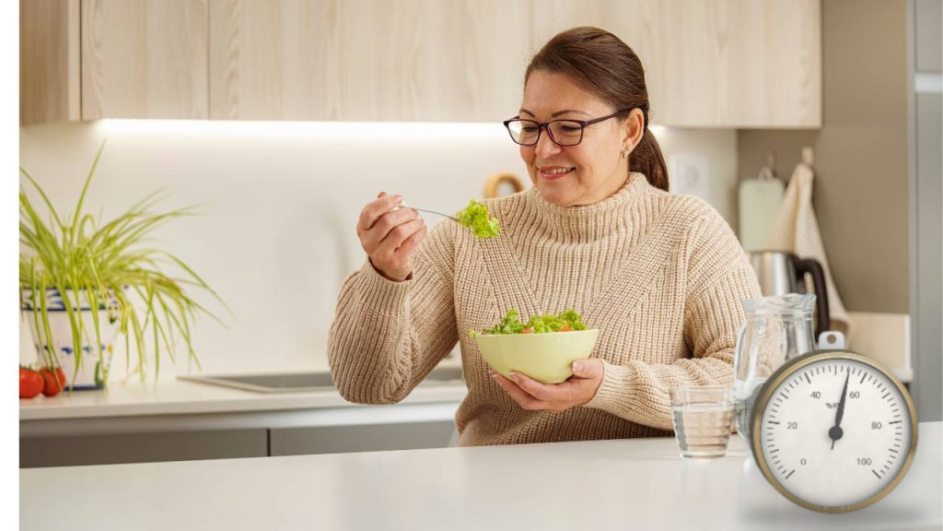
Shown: 54 %
